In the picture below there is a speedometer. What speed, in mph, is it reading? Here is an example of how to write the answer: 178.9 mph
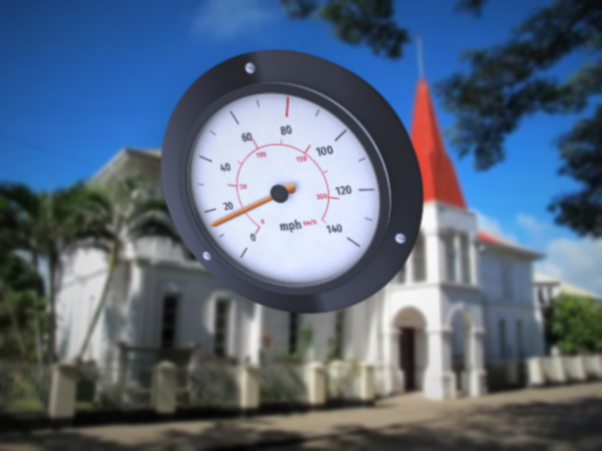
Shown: 15 mph
